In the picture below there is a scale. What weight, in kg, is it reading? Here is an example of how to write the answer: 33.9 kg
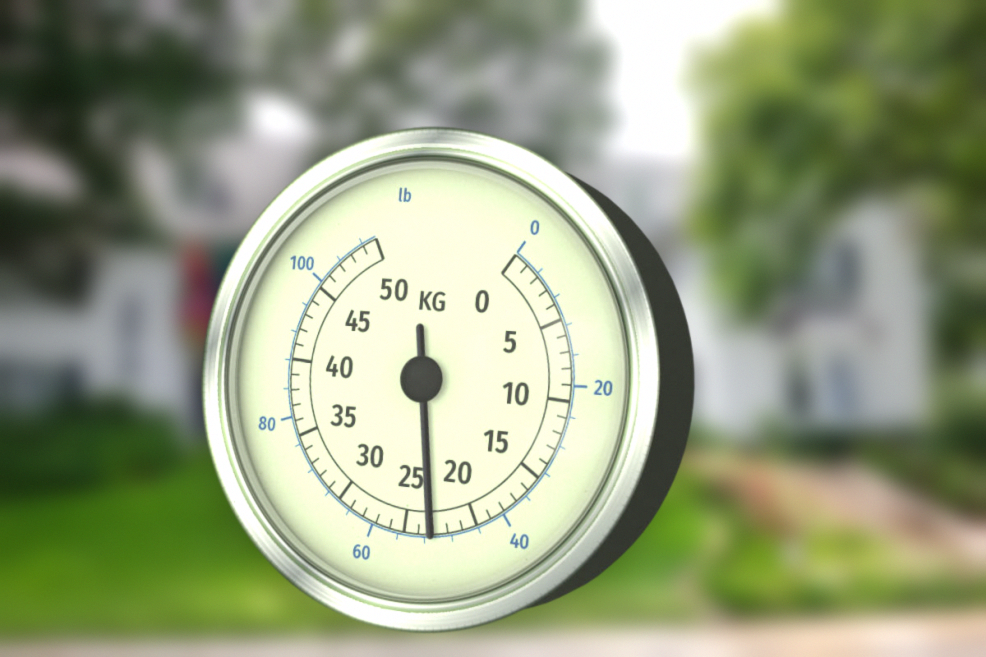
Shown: 23 kg
